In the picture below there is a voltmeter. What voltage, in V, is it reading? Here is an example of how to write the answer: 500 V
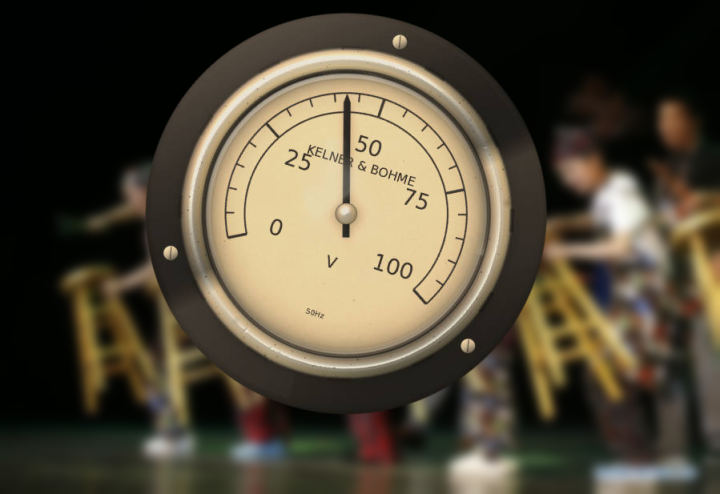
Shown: 42.5 V
